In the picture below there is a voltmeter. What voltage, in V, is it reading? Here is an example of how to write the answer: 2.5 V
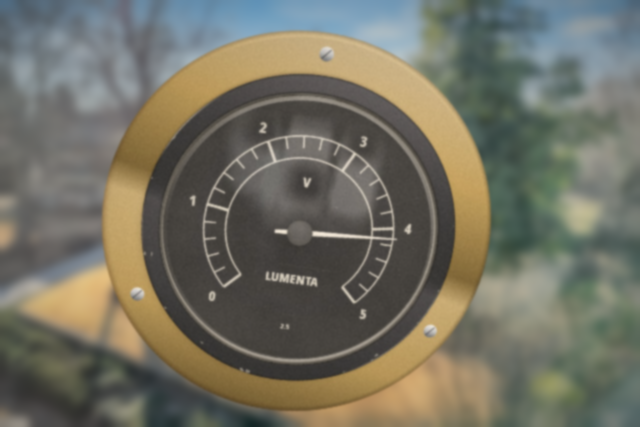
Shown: 4.1 V
